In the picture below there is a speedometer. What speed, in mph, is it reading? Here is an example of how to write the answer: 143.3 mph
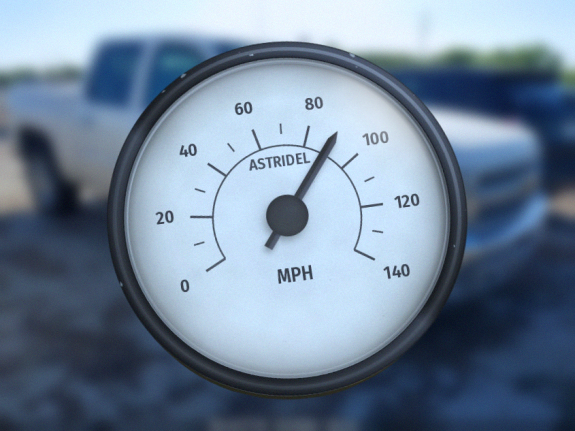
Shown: 90 mph
